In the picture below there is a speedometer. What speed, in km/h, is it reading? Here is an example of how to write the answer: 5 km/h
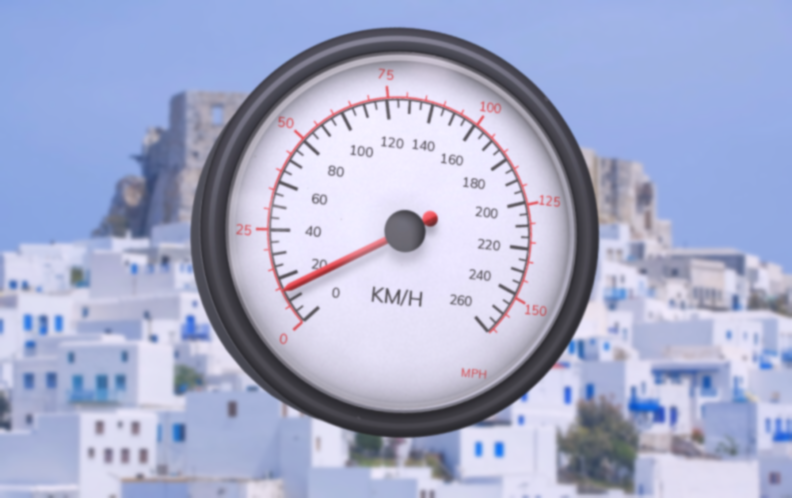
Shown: 15 km/h
